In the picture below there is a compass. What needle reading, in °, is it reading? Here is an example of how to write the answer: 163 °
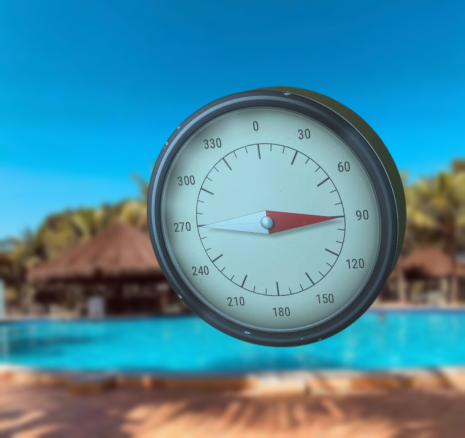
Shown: 90 °
